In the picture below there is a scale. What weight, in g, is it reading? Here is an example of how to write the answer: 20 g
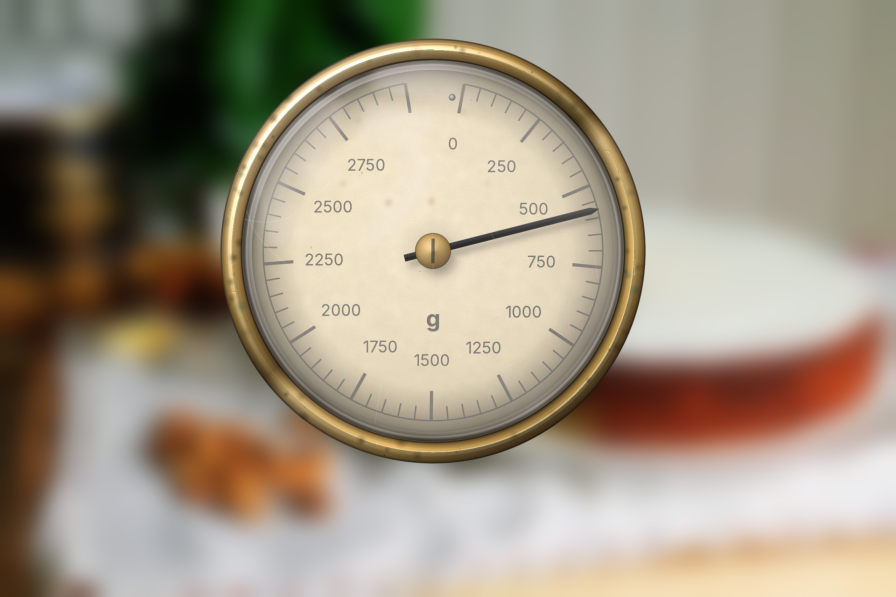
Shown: 575 g
